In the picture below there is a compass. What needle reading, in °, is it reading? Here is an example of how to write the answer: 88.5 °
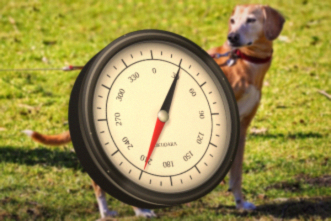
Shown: 210 °
